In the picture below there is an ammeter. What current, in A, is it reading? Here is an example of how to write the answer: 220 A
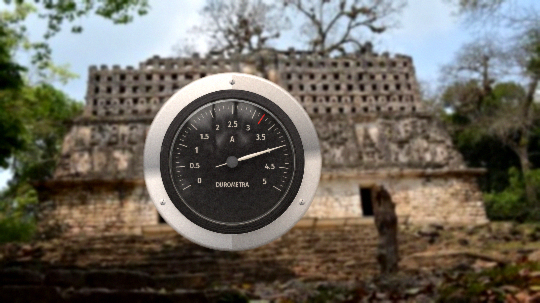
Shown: 4 A
